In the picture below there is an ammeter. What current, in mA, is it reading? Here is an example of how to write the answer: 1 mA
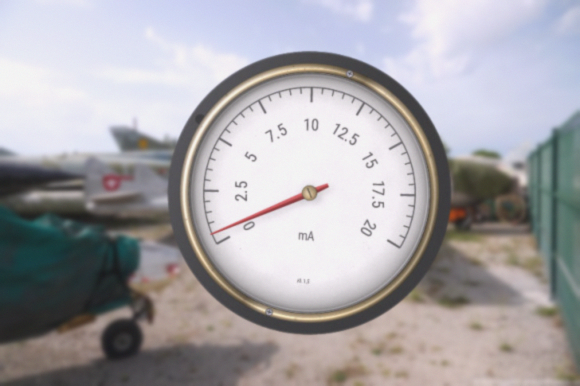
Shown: 0.5 mA
